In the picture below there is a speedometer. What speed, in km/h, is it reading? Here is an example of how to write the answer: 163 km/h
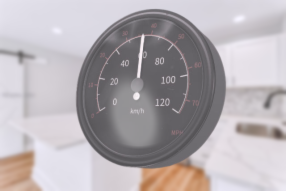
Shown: 60 km/h
